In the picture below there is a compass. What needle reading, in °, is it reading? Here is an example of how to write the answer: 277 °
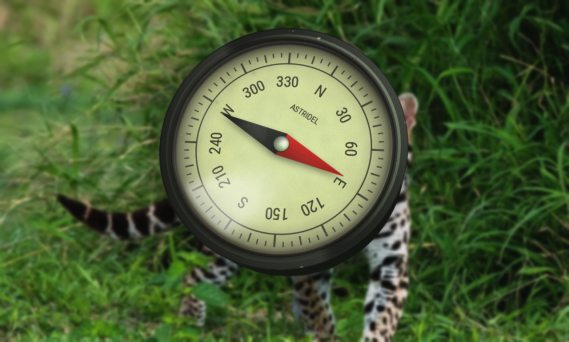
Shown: 85 °
